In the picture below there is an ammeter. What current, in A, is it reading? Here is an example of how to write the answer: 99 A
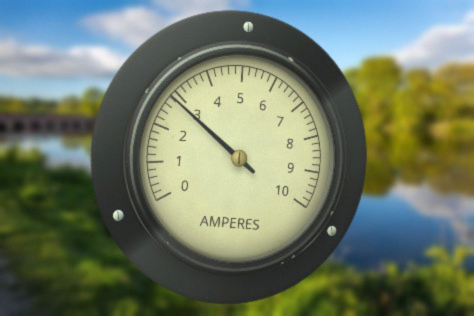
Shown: 2.8 A
